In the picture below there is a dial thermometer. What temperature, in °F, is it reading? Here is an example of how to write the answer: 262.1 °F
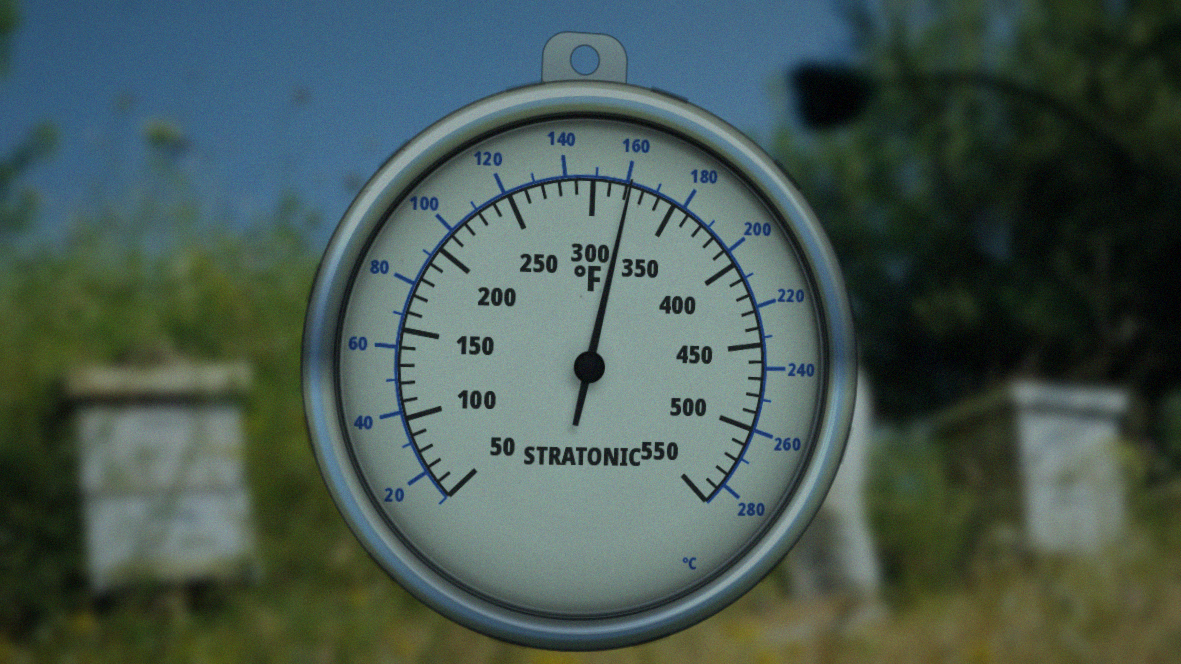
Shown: 320 °F
